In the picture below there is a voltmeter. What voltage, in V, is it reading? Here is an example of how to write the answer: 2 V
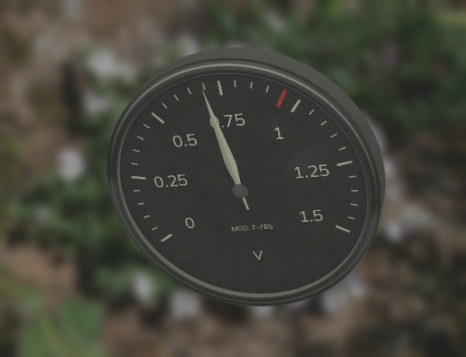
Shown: 0.7 V
